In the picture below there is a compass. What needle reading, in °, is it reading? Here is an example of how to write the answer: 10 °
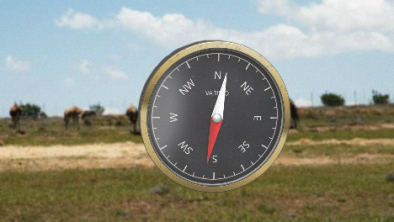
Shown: 190 °
